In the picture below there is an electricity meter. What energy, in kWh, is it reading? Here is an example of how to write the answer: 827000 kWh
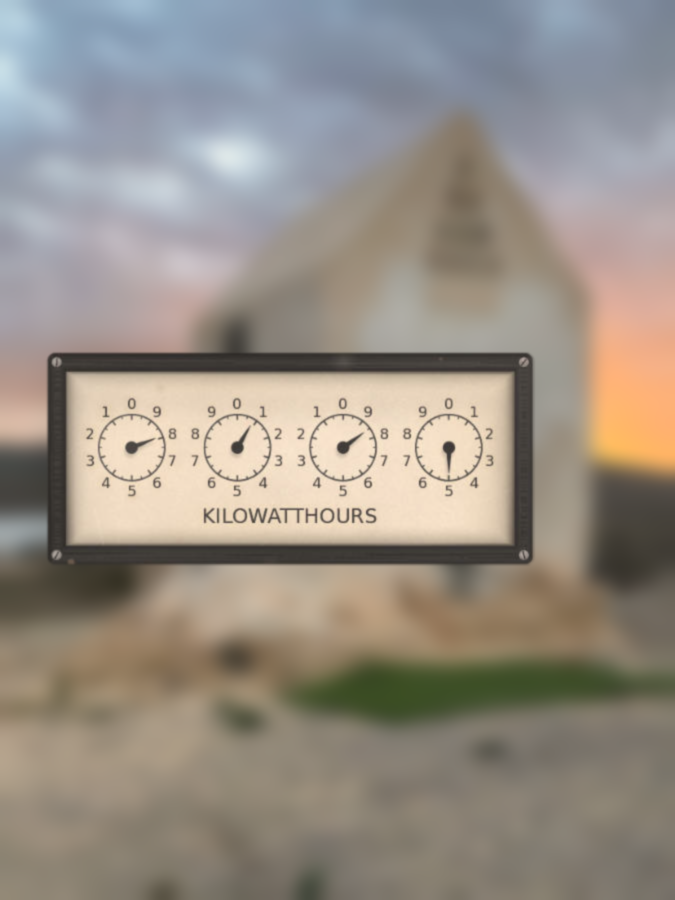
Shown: 8085 kWh
